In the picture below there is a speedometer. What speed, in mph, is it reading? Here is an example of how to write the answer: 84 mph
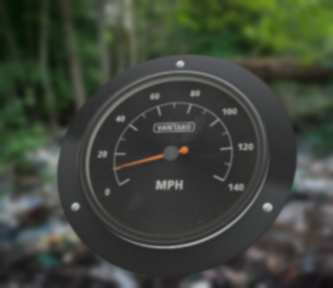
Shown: 10 mph
